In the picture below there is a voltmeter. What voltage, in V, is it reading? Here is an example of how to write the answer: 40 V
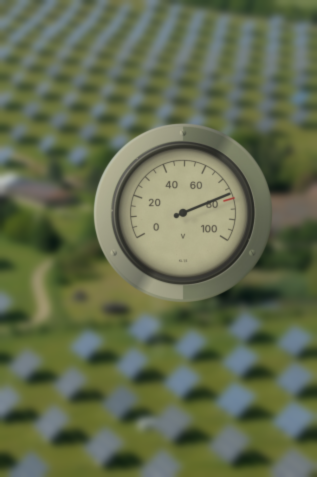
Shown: 77.5 V
